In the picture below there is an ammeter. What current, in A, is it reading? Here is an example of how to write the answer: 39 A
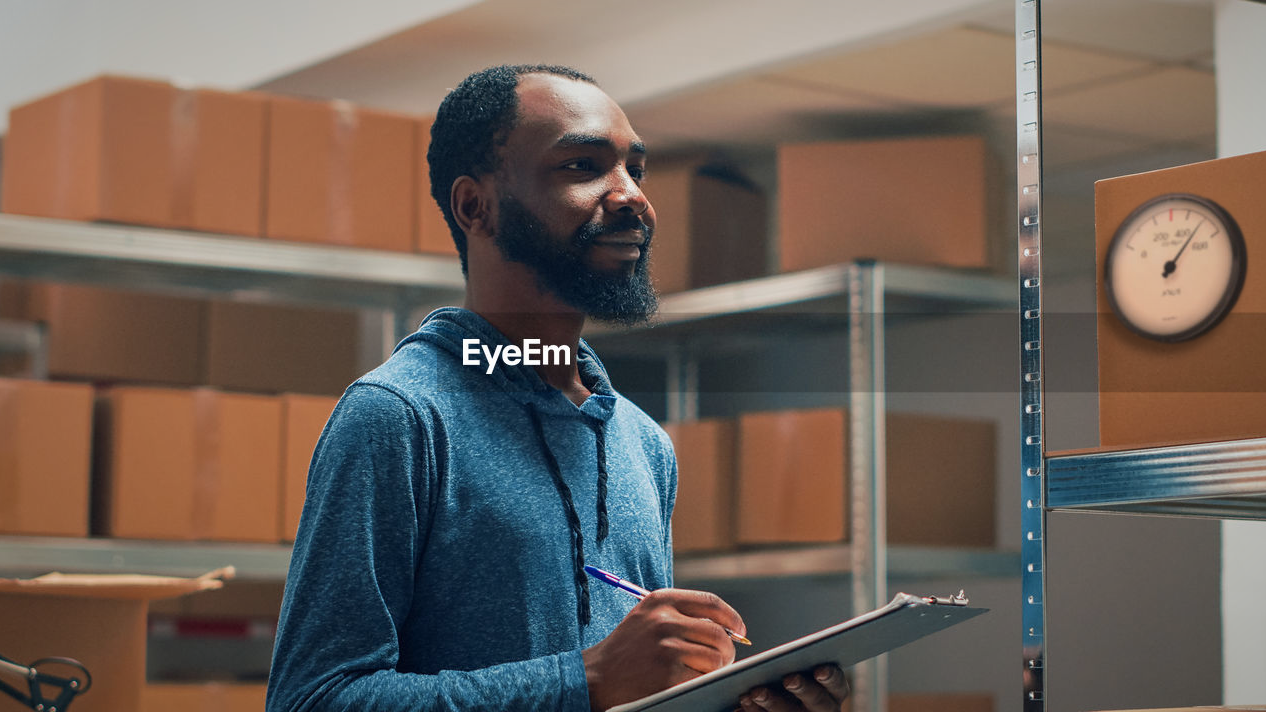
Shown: 500 A
